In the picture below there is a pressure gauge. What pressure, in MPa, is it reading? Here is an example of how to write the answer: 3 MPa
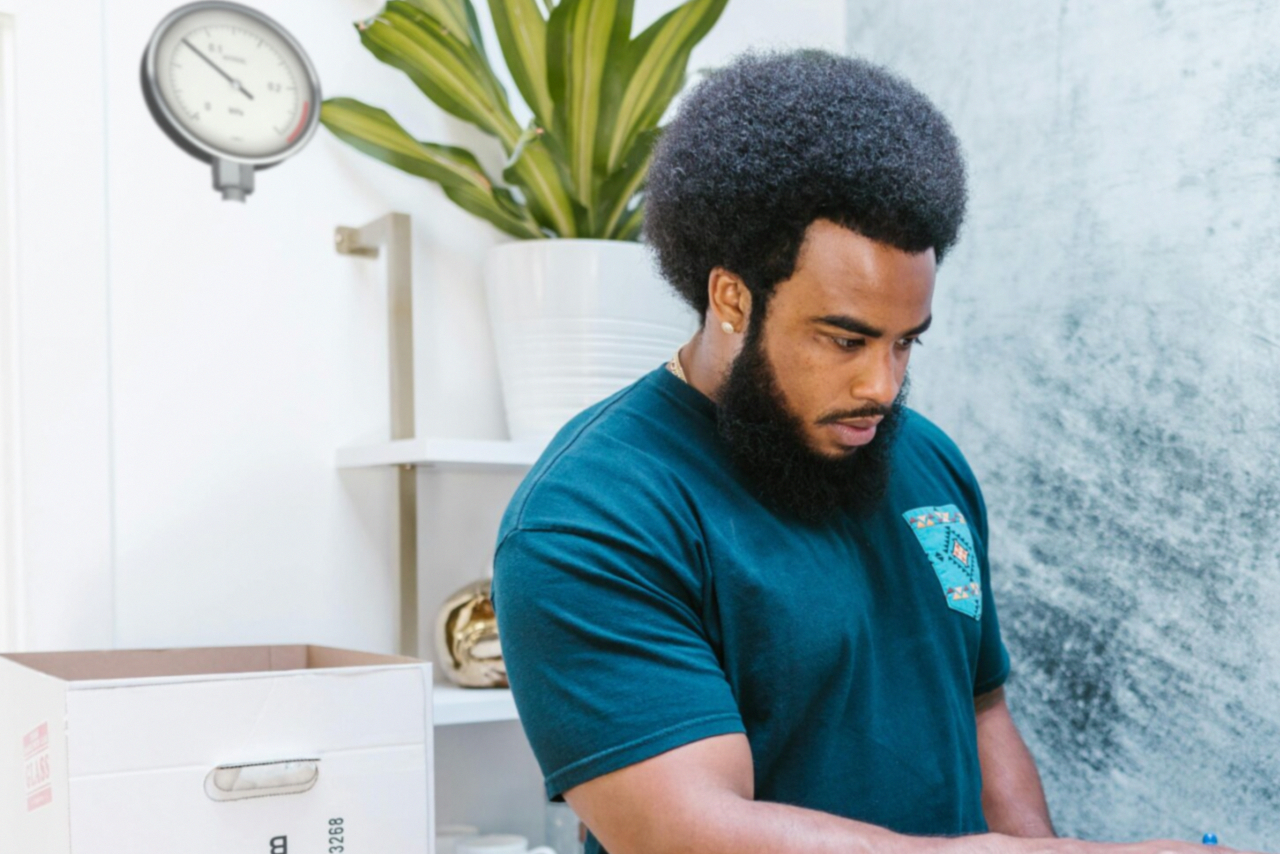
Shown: 0.075 MPa
